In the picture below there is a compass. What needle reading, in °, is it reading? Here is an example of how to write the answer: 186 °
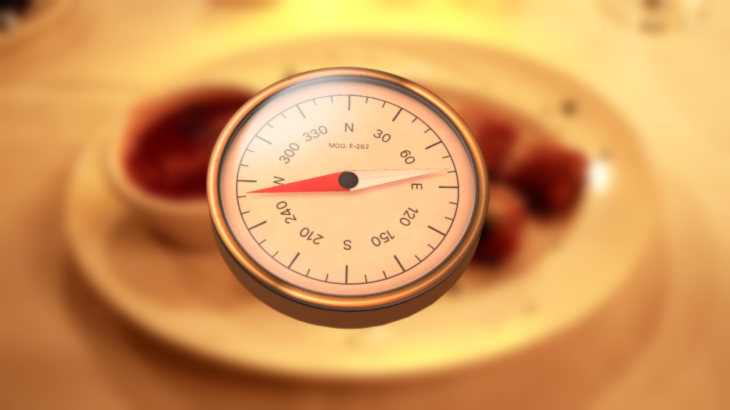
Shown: 260 °
